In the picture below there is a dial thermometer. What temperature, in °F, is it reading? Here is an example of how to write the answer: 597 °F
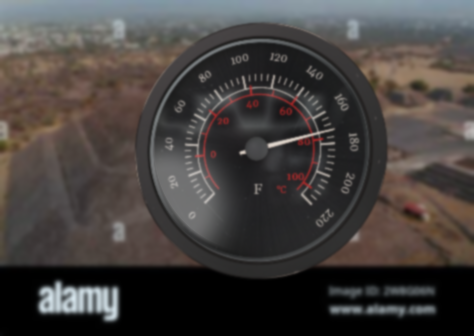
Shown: 172 °F
